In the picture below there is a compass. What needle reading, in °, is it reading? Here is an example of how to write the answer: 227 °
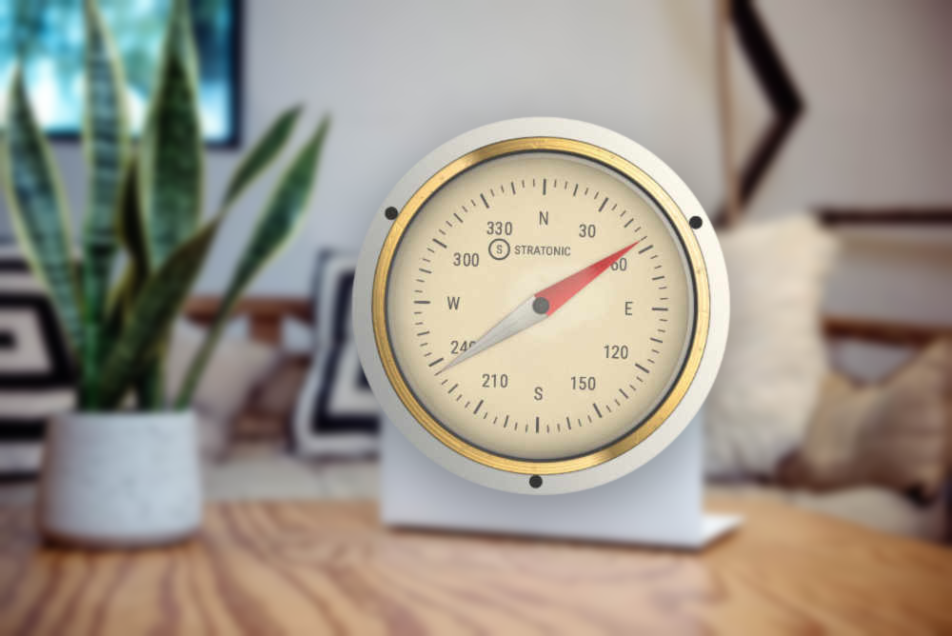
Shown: 55 °
